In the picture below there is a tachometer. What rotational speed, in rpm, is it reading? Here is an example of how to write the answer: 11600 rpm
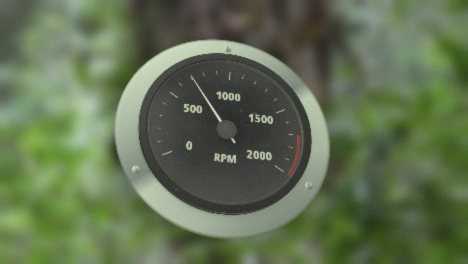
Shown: 700 rpm
